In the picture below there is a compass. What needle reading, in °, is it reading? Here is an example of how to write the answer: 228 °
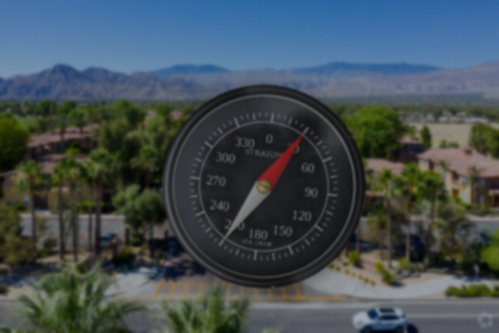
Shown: 30 °
